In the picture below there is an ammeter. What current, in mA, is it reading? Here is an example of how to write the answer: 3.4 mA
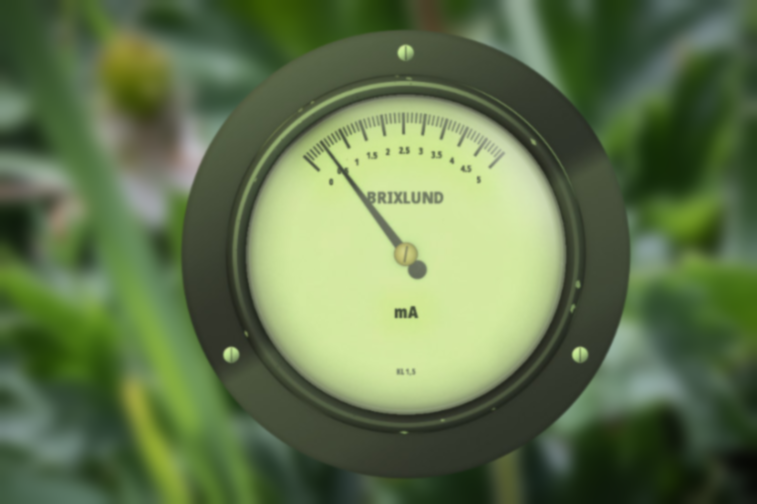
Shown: 0.5 mA
